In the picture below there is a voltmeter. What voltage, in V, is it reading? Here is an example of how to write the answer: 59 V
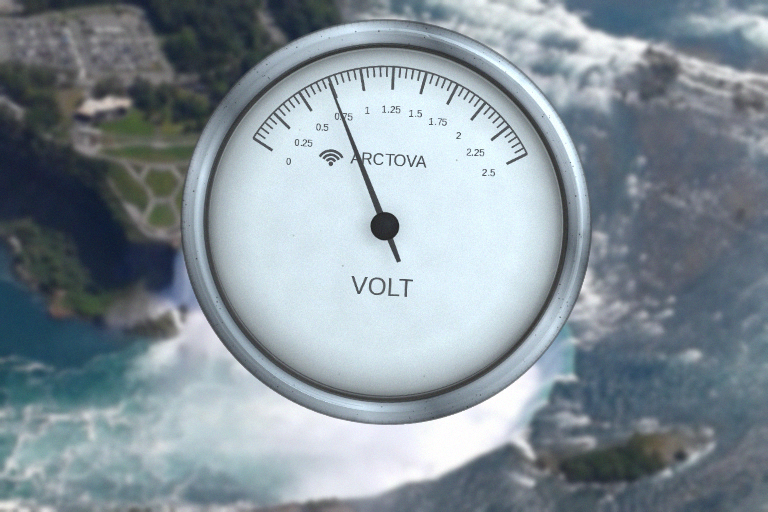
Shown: 0.75 V
